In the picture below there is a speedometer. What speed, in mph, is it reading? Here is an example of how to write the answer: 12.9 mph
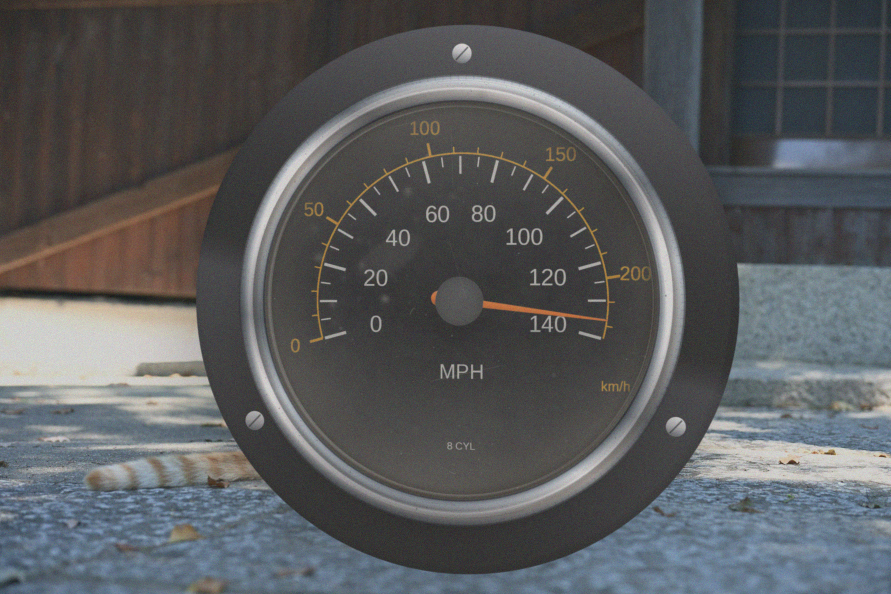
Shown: 135 mph
